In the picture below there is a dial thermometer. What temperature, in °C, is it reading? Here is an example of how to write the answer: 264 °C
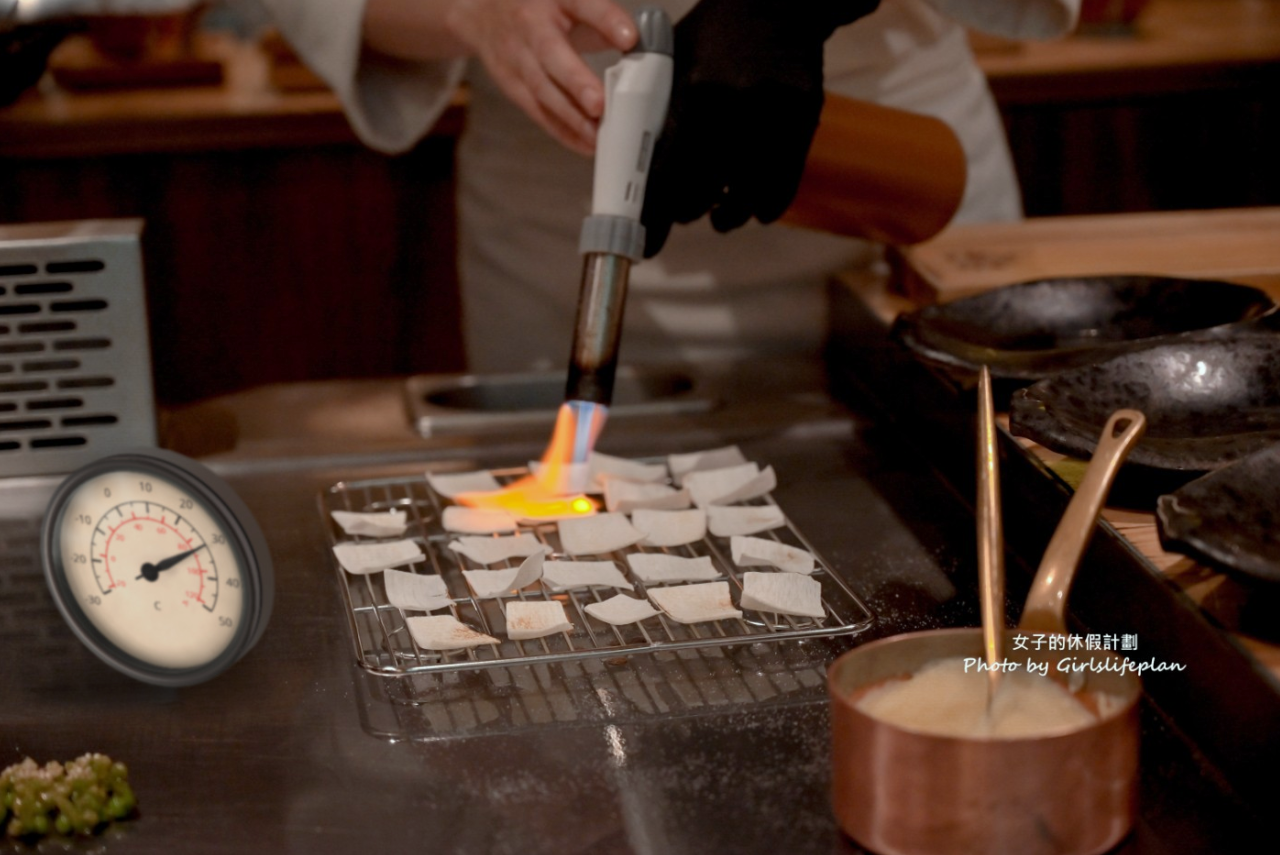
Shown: 30 °C
